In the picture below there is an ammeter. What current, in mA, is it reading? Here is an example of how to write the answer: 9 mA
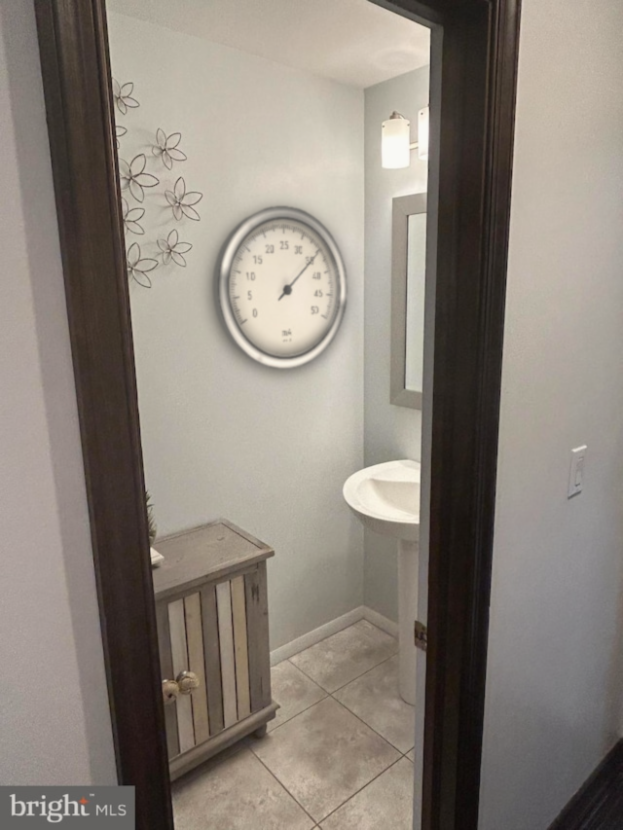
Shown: 35 mA
